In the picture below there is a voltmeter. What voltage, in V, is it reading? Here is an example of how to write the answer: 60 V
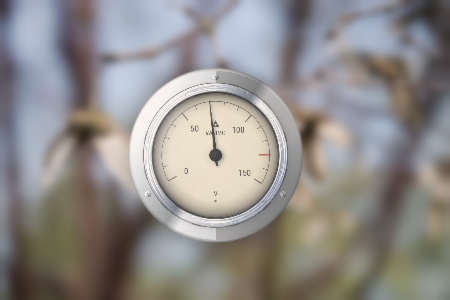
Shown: 70 V
